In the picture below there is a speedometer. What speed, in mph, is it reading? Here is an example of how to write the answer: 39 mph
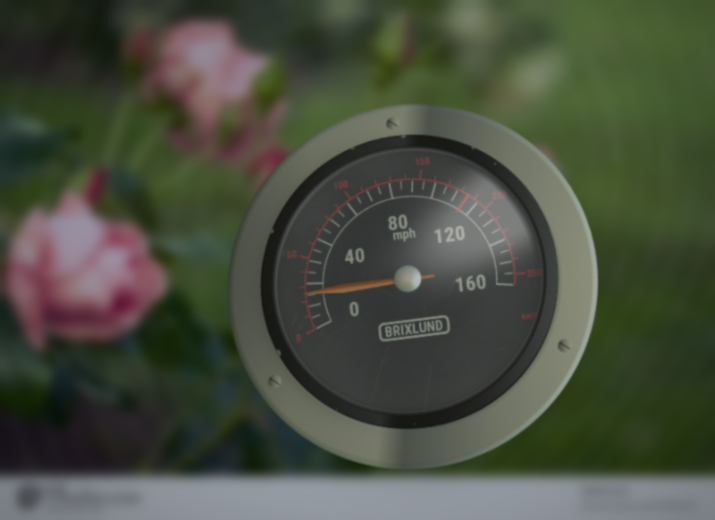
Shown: 15 mph
